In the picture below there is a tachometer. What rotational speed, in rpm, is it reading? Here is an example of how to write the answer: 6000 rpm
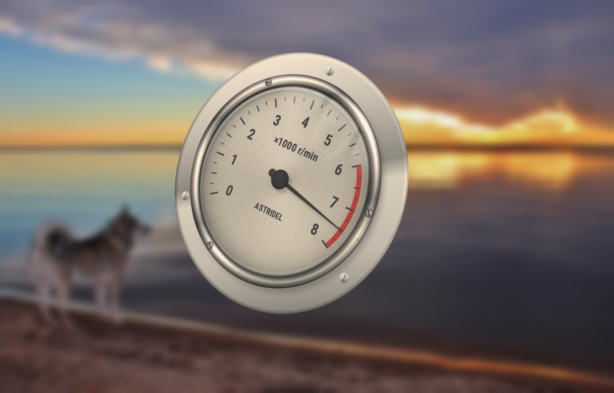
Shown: 7500 rpm
